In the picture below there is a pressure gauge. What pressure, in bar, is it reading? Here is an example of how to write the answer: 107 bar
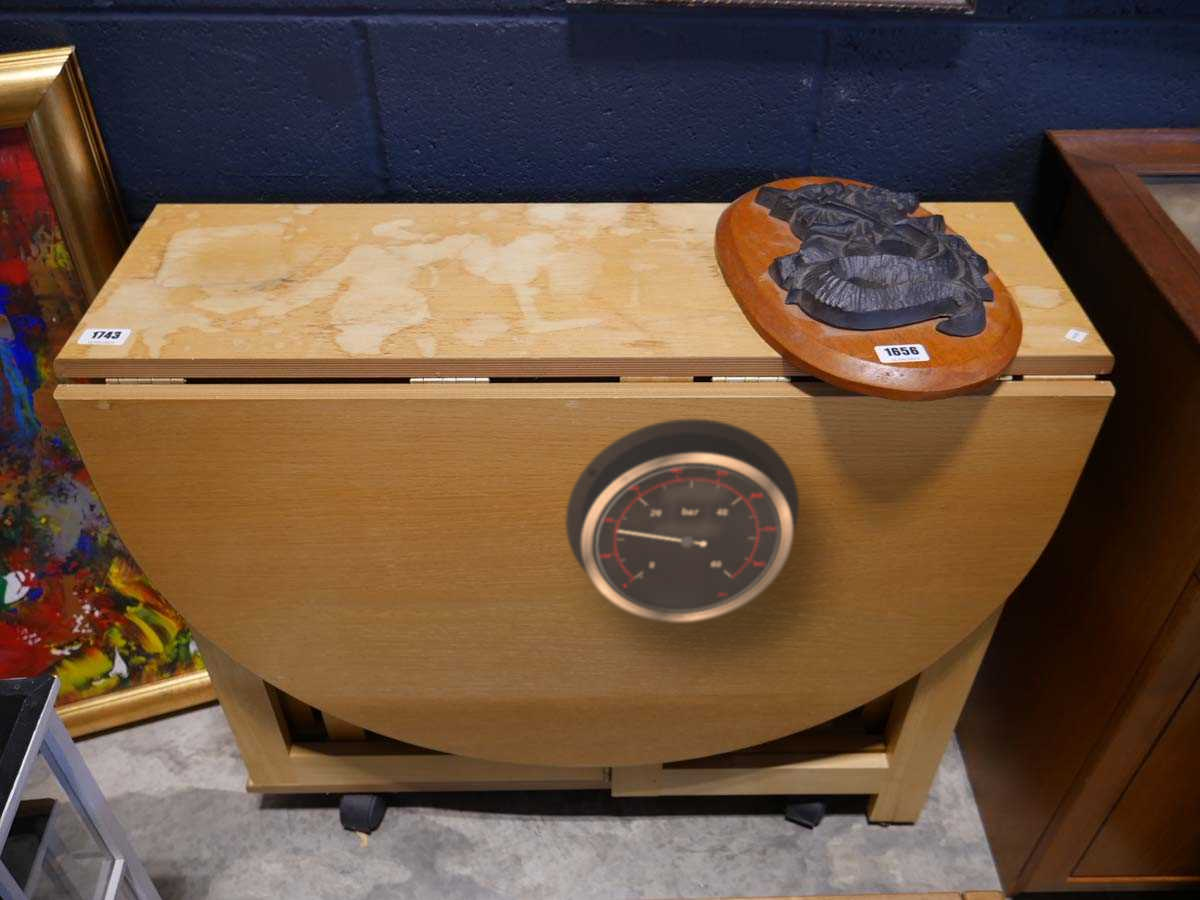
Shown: 12.5 bar
